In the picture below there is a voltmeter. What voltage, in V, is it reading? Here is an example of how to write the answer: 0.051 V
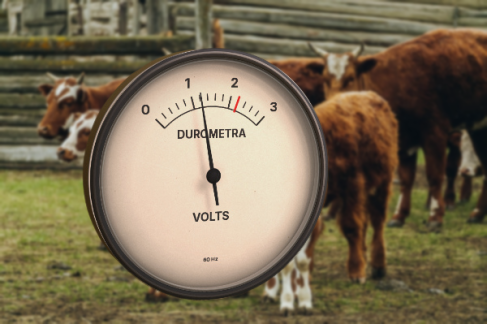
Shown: 1.2 V
